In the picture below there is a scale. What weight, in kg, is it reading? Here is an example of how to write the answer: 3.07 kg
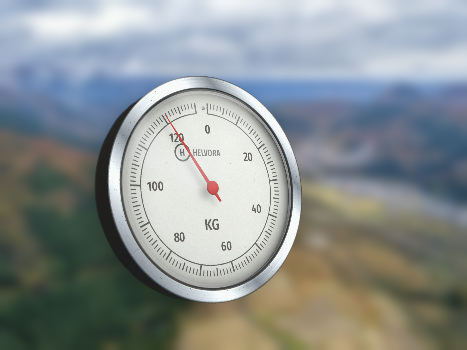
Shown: 120 kg
